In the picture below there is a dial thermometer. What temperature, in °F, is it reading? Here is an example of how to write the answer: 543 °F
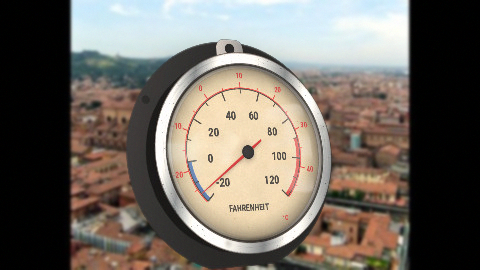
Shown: -15 °F
